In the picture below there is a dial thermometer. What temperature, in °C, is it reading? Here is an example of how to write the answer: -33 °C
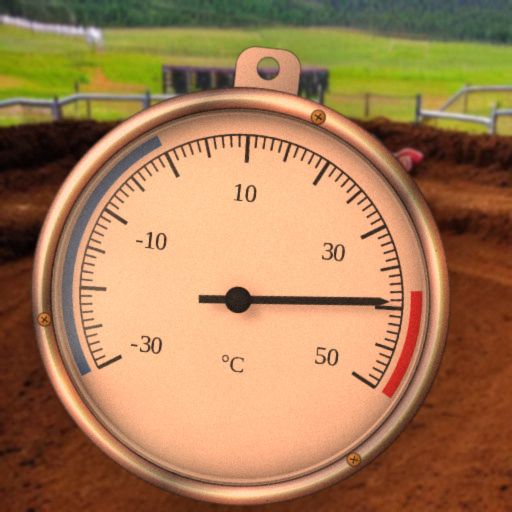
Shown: 39 °C
